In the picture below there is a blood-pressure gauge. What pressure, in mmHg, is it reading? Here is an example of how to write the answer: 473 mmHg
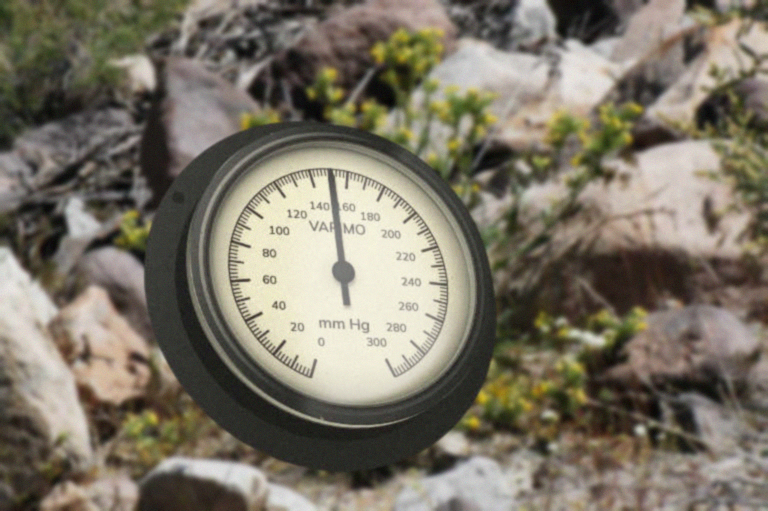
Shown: 150 mmHg
